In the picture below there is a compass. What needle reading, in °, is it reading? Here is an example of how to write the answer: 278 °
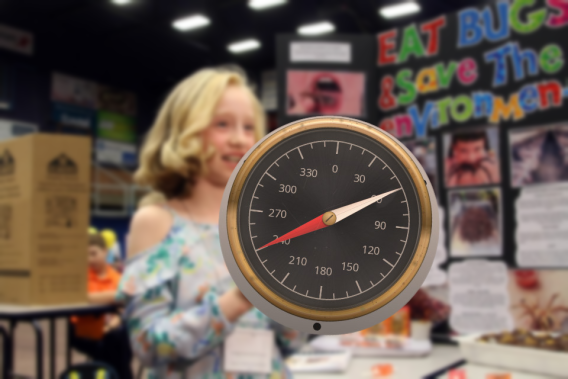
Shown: 240 °
